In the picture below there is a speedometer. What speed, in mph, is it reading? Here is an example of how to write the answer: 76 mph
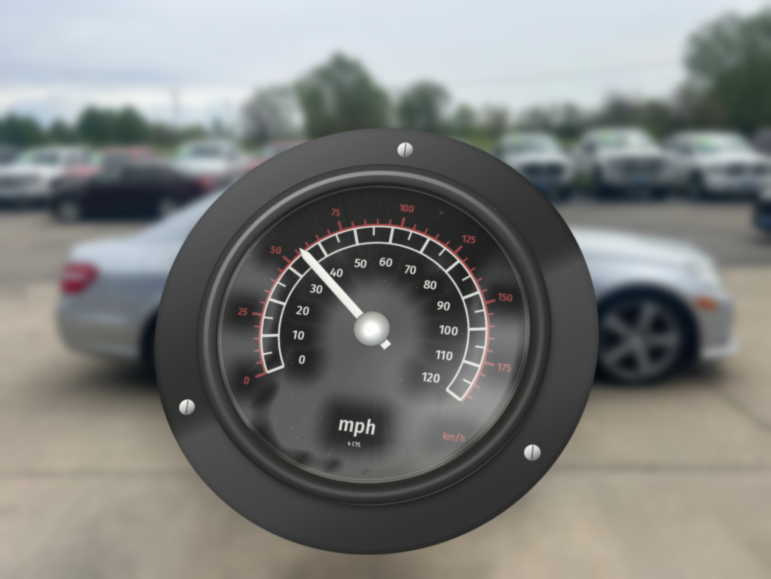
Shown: 35 mph
